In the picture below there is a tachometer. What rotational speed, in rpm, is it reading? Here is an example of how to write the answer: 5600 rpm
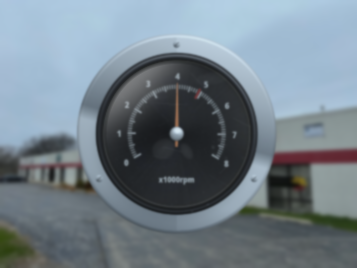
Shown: 4000 rpm
